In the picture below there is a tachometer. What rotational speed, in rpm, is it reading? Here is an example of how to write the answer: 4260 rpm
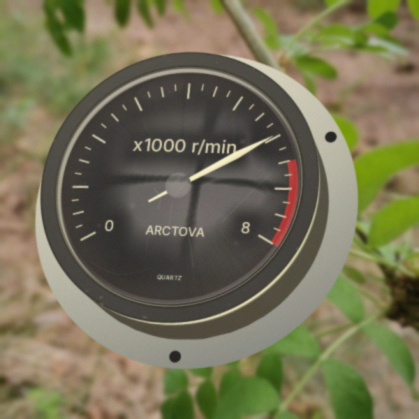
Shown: 6000 rpm
